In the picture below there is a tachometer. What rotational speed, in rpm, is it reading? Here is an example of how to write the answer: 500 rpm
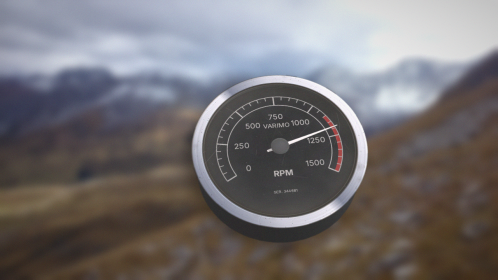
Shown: 1200 rpm
